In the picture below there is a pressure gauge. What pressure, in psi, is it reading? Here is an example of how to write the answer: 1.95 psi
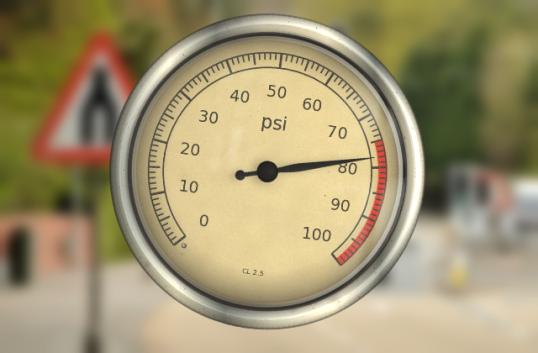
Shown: 78 psi
